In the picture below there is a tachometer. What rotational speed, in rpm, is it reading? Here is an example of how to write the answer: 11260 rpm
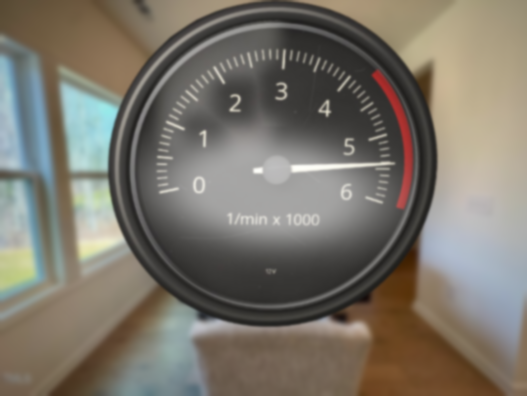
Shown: 5400 rpm
